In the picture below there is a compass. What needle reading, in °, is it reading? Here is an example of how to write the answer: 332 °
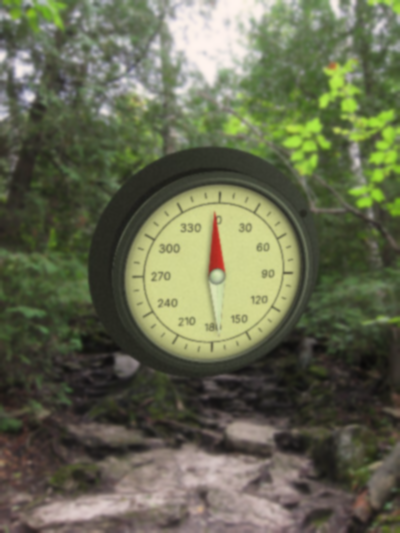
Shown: 355 °
